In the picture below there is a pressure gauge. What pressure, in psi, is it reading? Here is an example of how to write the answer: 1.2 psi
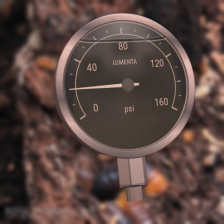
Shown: 20 psi
